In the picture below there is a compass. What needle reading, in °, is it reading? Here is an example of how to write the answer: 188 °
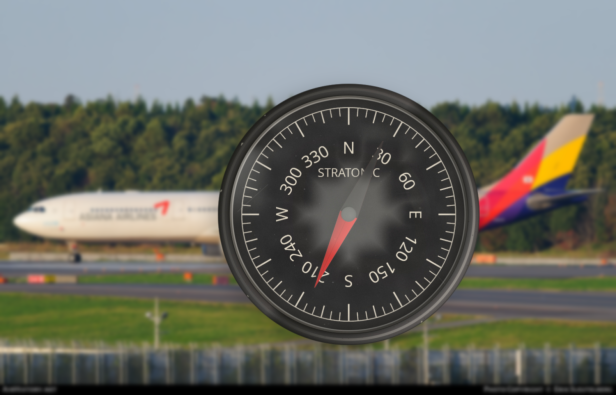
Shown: 205 °
